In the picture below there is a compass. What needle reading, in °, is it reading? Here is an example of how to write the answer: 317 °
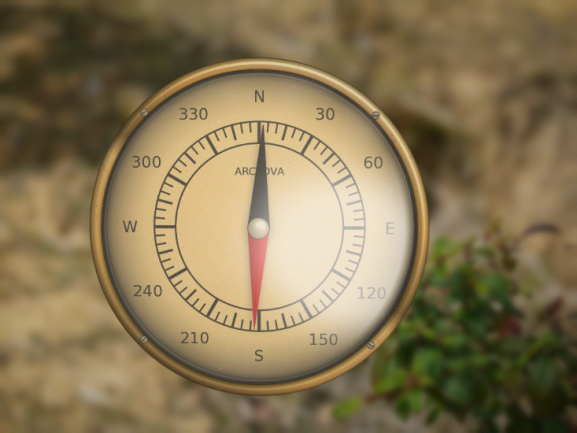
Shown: 182.5 °
